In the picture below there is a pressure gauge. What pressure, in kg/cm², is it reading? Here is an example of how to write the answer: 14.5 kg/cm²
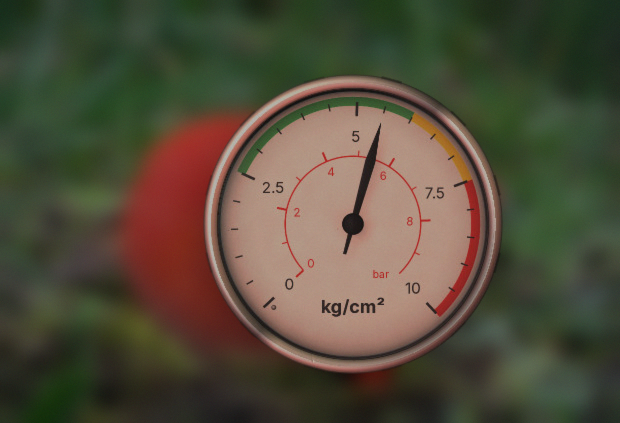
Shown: 5.5 kg/cm²
